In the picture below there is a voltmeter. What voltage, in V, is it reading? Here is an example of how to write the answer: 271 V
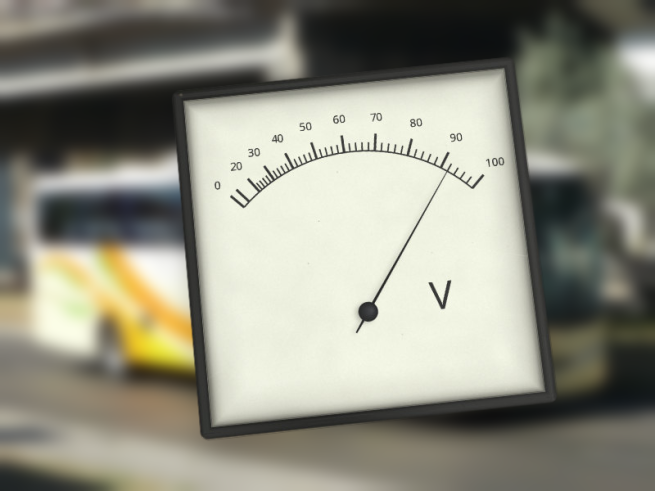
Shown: 92 V
